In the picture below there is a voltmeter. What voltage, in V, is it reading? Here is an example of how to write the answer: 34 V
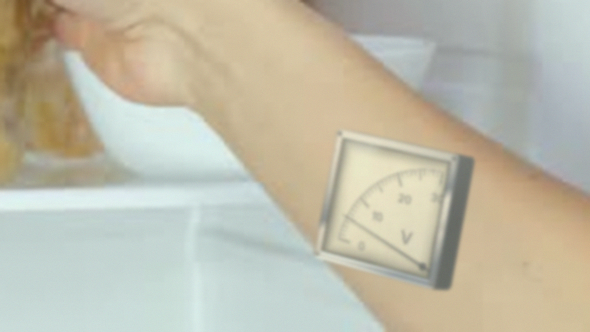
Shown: 5 V
